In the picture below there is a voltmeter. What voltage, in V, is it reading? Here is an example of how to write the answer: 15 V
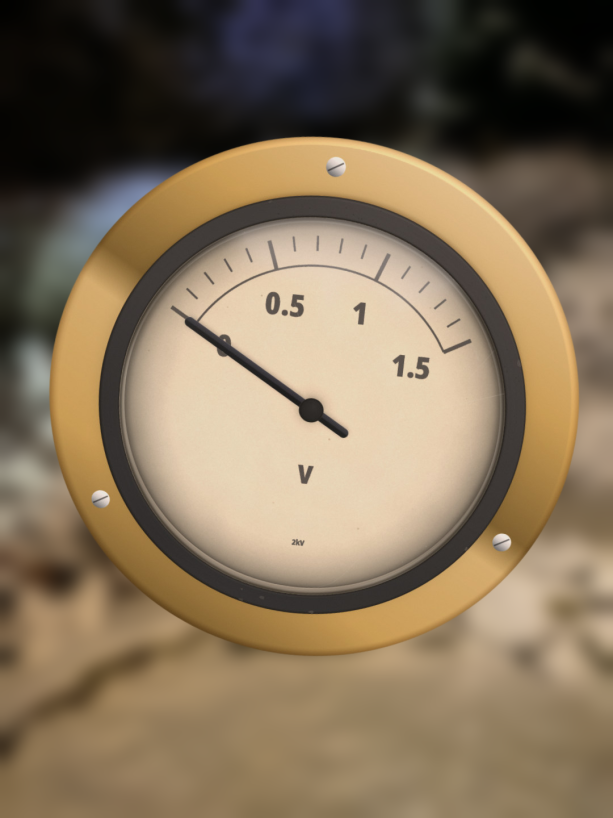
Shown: 0 V
